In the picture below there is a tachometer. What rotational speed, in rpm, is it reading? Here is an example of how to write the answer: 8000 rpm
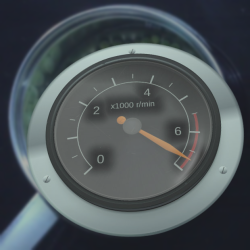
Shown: 6750 rpm
